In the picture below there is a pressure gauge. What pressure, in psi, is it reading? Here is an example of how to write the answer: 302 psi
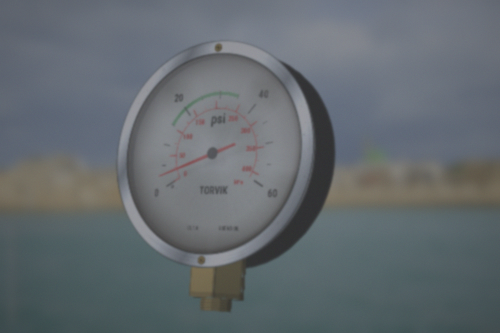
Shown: 2.5 psi
